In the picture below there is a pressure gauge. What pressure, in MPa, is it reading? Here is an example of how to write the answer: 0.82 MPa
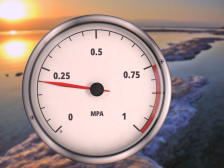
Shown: 0.2 MPa
